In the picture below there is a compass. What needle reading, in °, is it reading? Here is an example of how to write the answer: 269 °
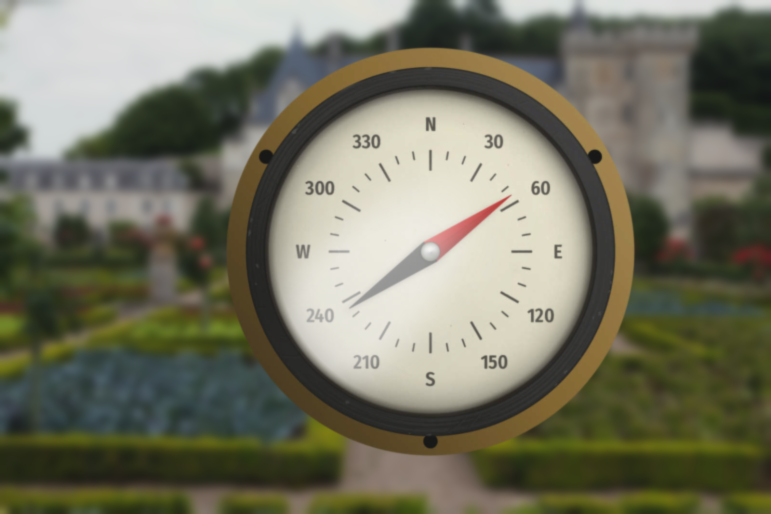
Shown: 55 °
